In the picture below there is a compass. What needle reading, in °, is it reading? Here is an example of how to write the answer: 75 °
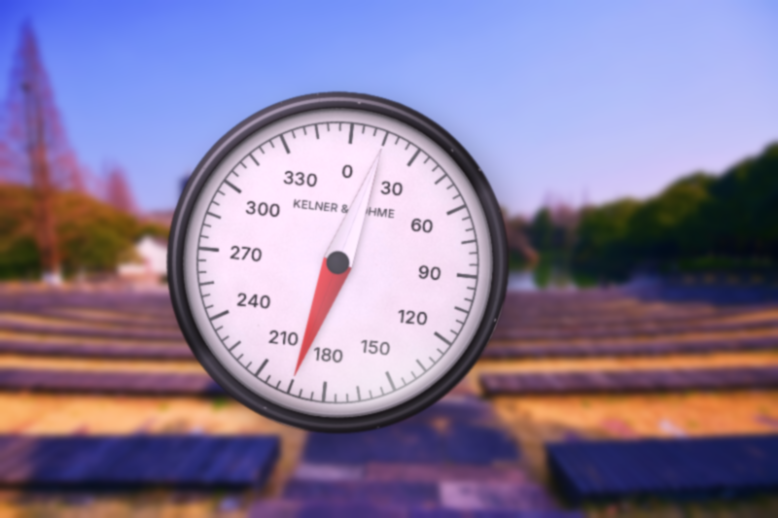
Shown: 195 °
